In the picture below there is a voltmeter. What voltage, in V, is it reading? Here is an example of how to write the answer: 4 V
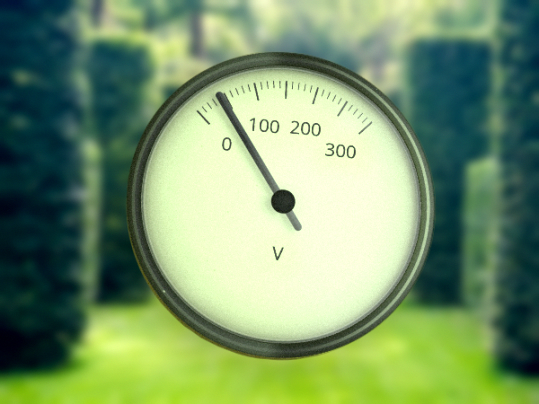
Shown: 40 V
